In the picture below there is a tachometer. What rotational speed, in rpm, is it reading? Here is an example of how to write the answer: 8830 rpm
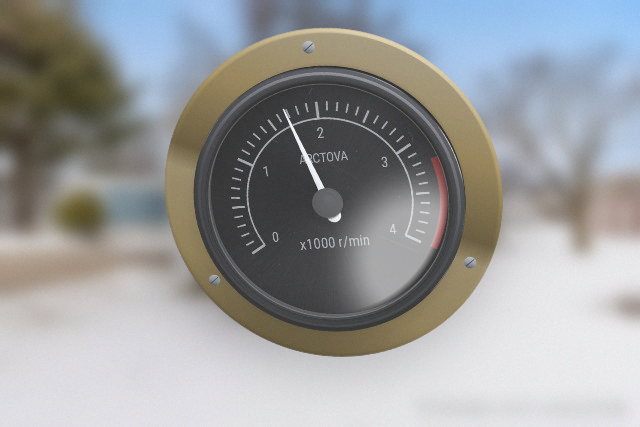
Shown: 1700 rpm
